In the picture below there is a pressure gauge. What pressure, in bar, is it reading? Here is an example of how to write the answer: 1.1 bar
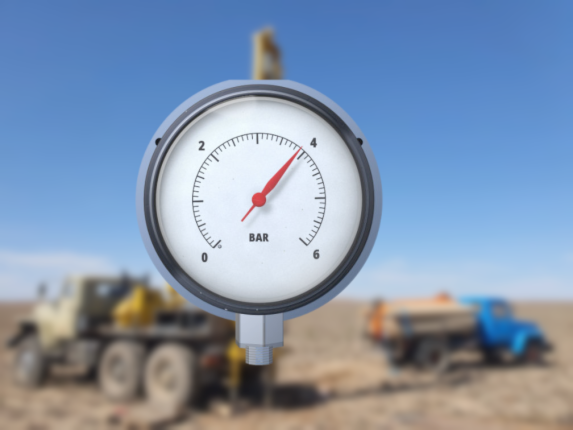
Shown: 3.9 bar
